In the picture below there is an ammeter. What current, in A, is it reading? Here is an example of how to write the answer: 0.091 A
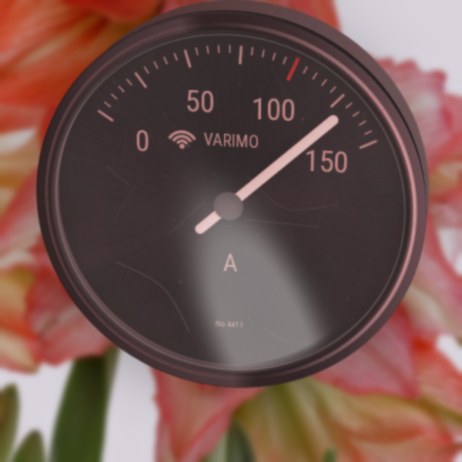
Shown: 130 A
